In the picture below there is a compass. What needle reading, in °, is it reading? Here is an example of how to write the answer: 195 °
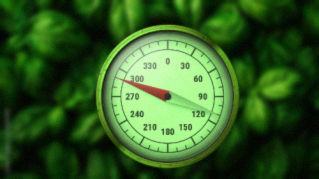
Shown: 290 °
